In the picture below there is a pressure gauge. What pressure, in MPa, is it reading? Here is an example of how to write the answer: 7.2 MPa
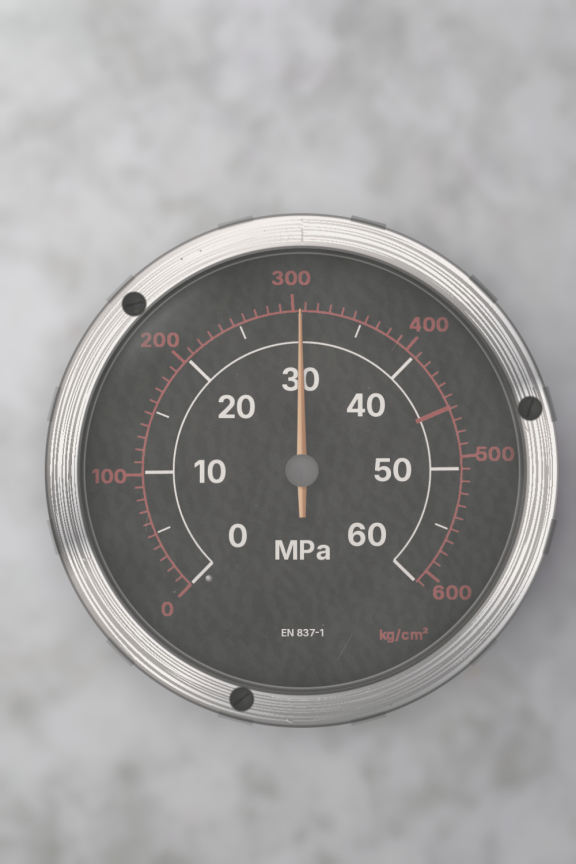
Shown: 30 MPa
